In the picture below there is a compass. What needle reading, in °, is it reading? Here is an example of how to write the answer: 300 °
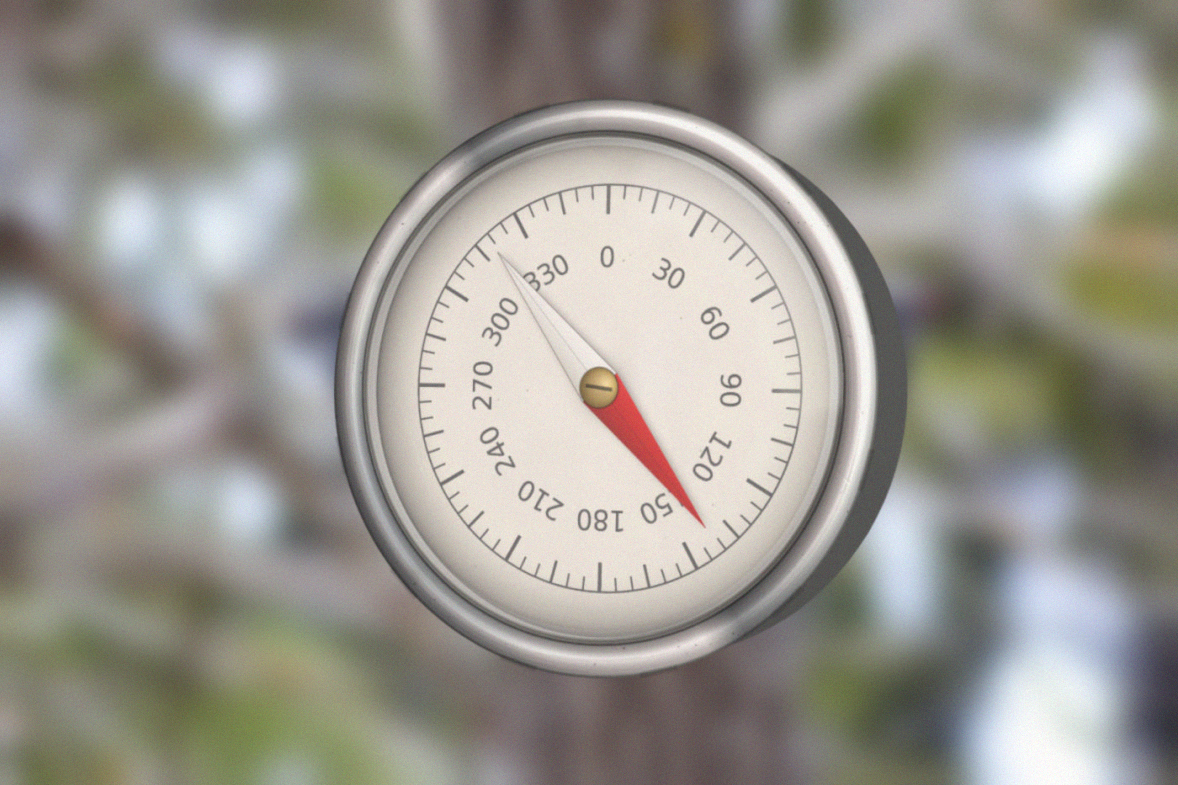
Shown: 140 °
